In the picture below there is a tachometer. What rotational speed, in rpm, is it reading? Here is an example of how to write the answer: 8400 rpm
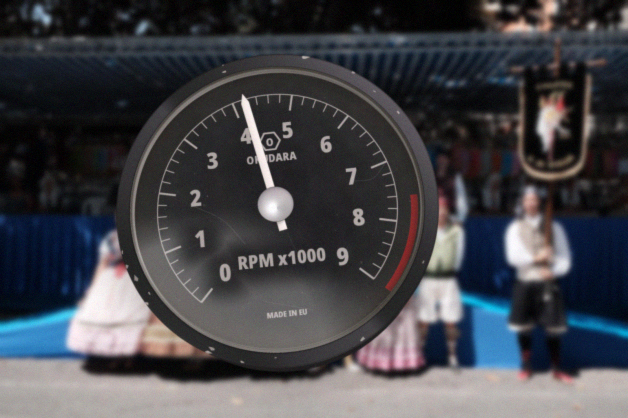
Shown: 4200 rpm
